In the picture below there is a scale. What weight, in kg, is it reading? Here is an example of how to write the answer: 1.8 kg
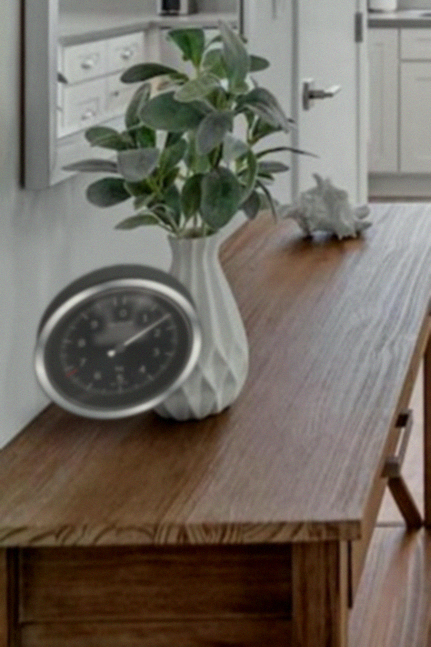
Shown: 1.5 kg
